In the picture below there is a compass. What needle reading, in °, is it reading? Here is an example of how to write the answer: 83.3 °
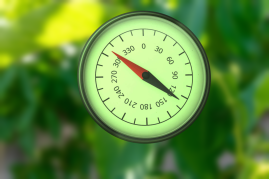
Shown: 307.5 °
